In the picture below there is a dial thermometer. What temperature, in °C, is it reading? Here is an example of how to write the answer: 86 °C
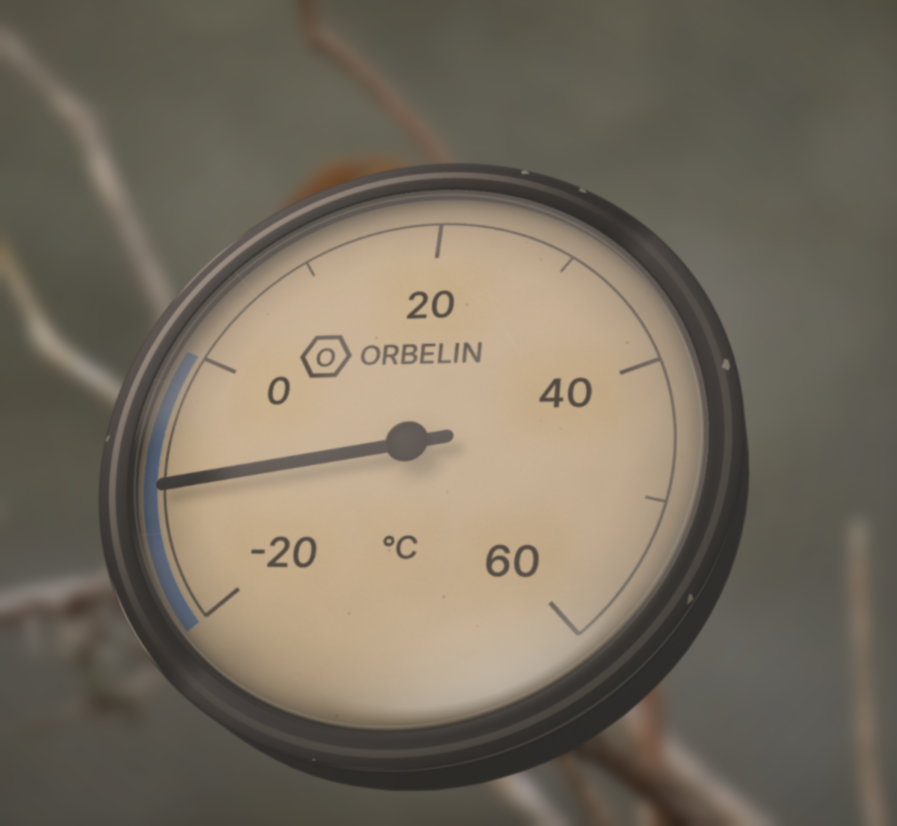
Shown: -10 °C
